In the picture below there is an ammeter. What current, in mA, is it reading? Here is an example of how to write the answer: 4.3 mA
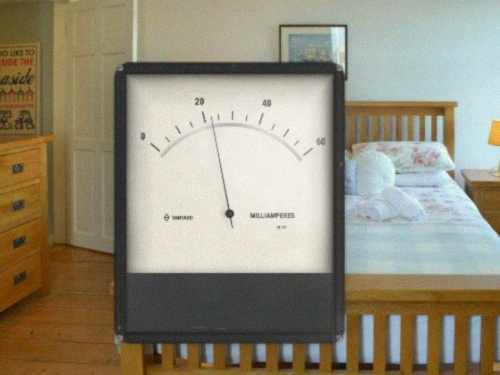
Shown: 22.5 mA
